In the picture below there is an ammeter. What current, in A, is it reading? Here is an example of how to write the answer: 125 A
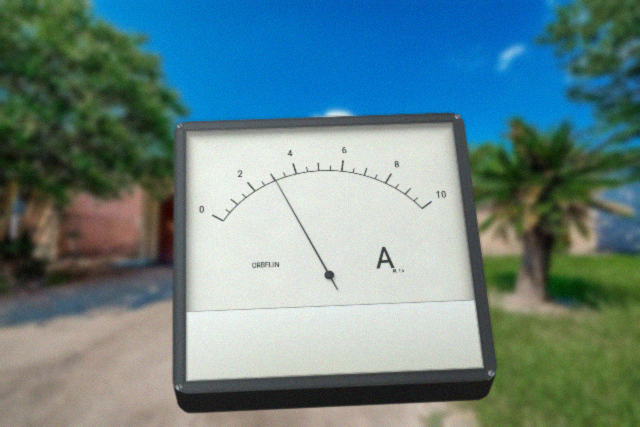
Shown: 3 A
